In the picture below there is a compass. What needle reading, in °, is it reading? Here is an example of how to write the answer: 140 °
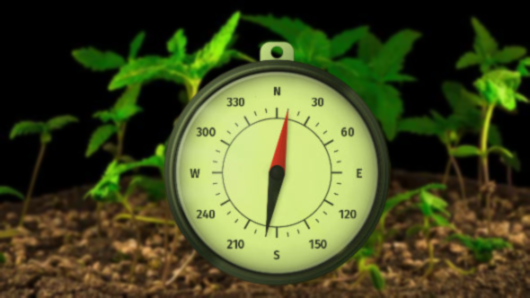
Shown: 10 °
